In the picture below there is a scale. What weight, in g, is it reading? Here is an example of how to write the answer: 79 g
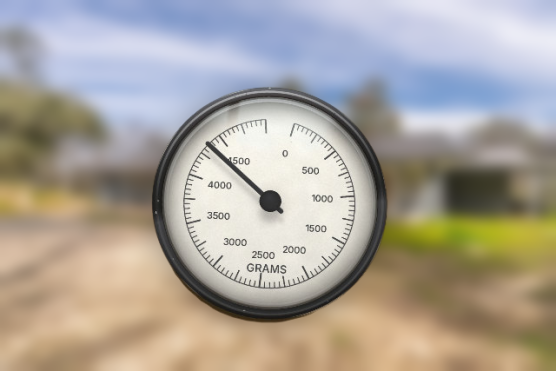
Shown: 4350 g
